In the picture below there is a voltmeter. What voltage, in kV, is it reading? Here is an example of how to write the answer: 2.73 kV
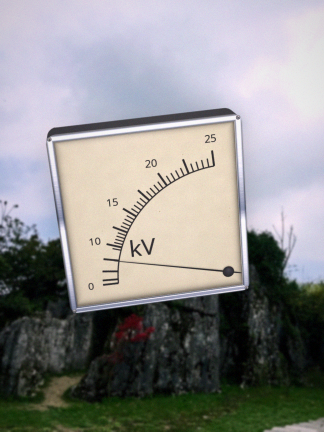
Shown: 7.5 kV
